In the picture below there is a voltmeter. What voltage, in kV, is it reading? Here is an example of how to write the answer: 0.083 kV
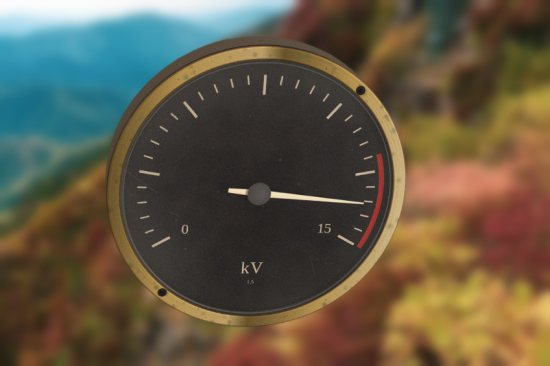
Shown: 13.5 kV
